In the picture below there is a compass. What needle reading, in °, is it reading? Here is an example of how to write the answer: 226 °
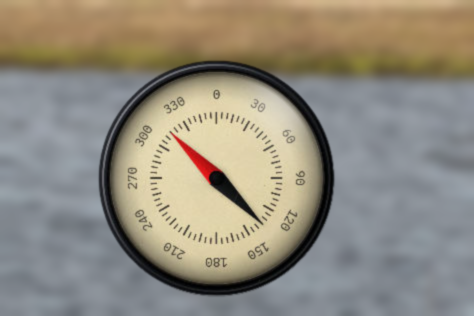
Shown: 315 °
